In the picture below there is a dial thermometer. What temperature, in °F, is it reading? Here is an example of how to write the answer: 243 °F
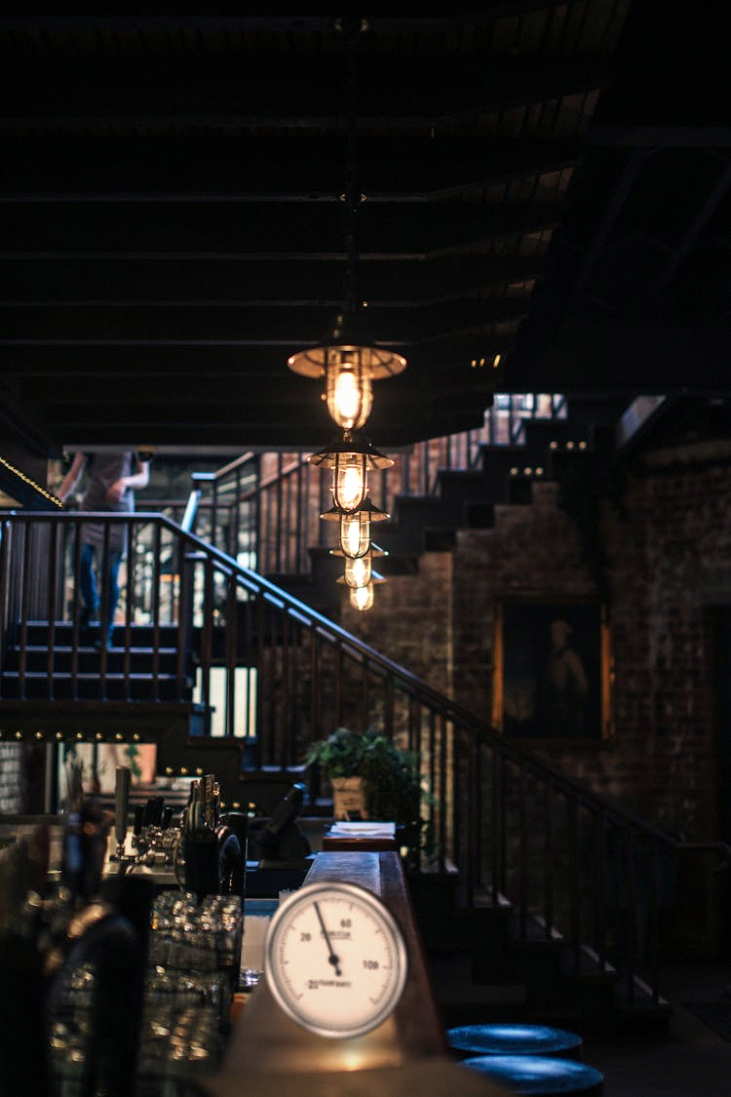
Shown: 40 °F
